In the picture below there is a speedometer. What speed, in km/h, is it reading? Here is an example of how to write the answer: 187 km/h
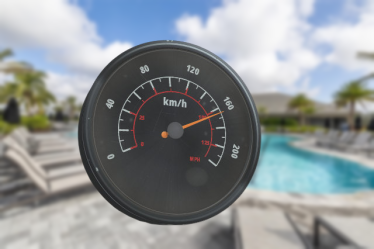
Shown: 165 km/h
